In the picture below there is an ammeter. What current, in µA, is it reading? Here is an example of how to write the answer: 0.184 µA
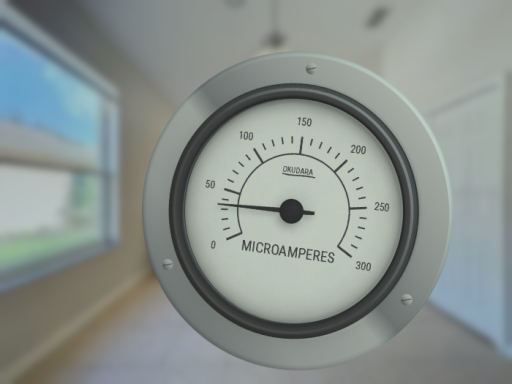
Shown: 35 µA
